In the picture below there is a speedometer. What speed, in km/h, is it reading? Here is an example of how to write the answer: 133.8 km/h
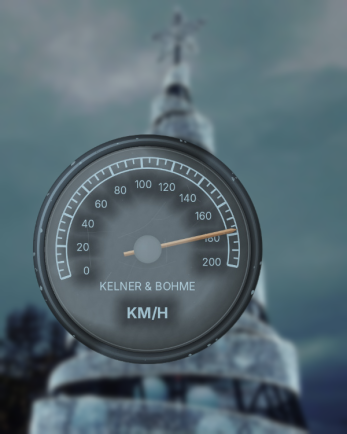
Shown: 177.5 km/h
